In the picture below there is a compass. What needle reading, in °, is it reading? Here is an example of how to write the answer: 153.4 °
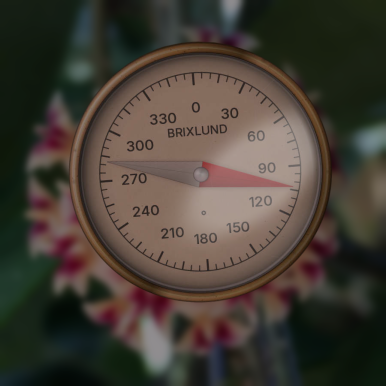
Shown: 102.5 °
